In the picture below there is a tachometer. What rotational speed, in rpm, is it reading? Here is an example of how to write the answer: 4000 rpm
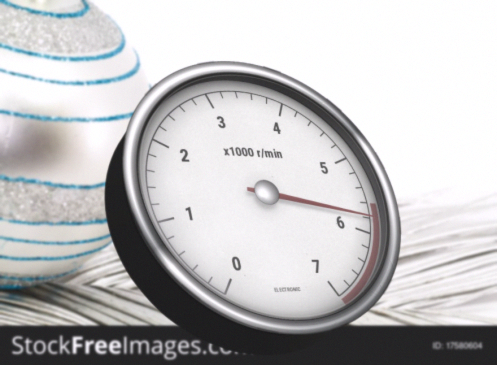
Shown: 5800 rpm
